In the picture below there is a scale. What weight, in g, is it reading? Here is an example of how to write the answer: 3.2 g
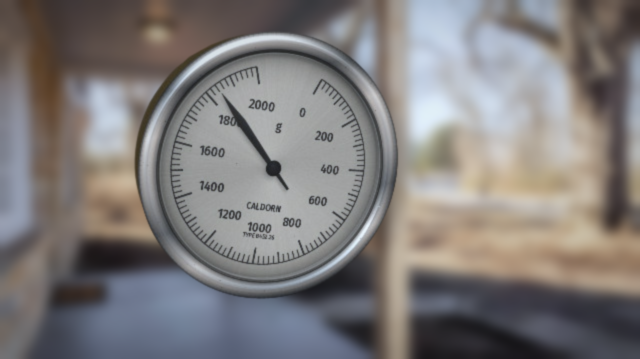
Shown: 1840 g
